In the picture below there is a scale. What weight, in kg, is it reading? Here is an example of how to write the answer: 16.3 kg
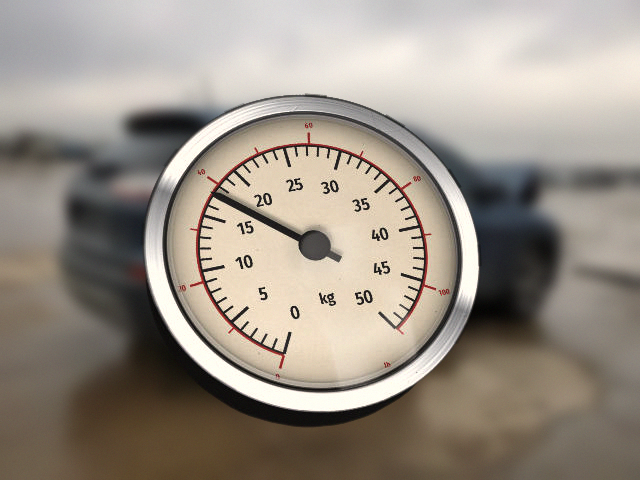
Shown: 17 kg
